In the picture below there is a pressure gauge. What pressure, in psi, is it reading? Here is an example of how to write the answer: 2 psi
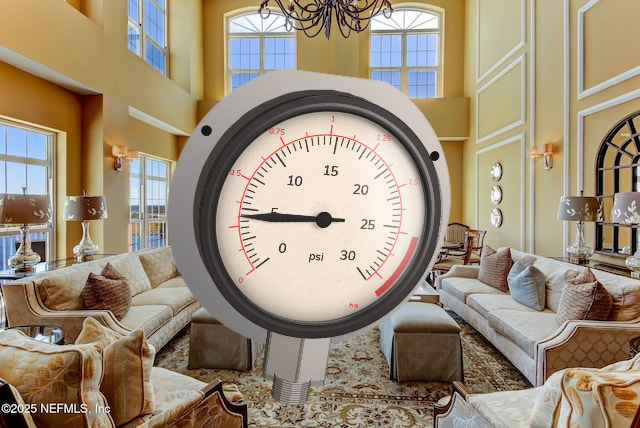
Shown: 4.5 psi
